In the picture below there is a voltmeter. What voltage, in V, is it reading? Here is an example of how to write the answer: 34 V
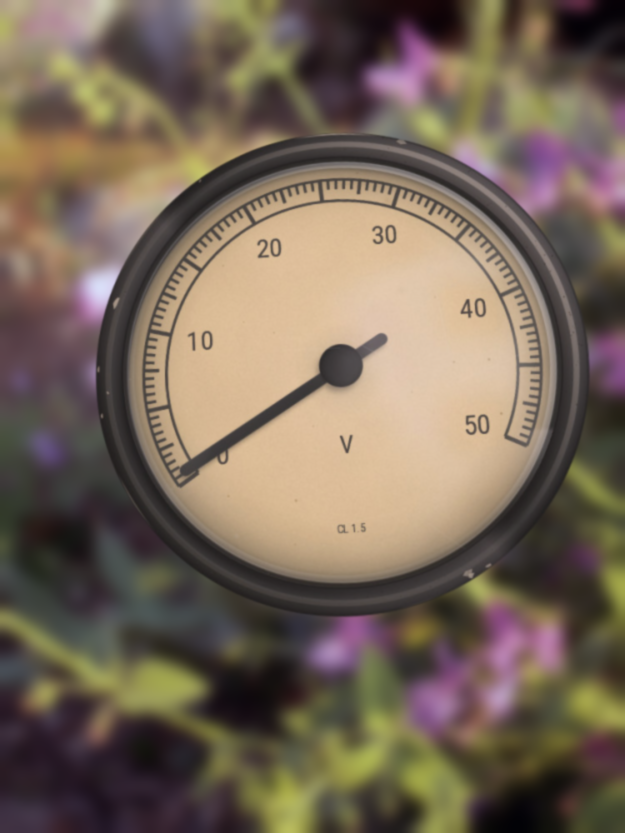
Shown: 0.5 V
